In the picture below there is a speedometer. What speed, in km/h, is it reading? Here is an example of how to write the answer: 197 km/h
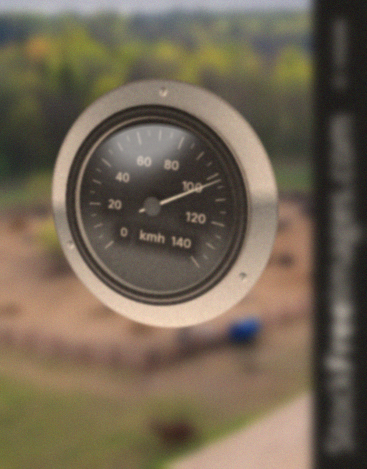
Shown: 102.5 km/h
